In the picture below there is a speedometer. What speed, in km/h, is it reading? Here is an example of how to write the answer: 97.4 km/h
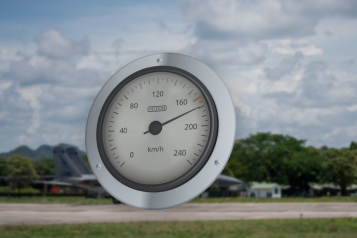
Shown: 180 km/h
